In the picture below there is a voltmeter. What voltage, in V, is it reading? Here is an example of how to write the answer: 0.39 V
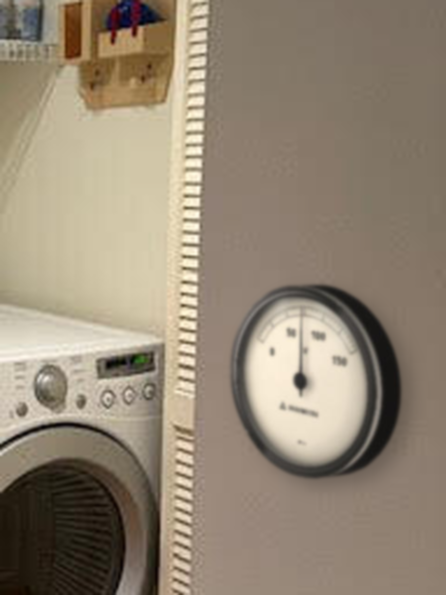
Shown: 75 V
